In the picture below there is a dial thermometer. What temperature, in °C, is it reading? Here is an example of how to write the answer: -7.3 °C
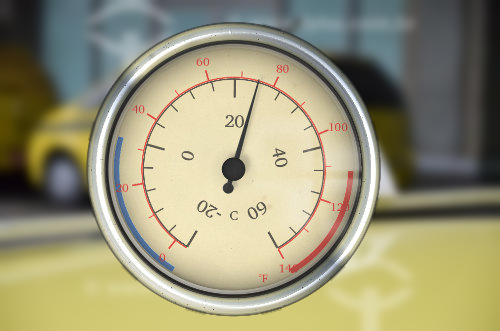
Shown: 24 °C
